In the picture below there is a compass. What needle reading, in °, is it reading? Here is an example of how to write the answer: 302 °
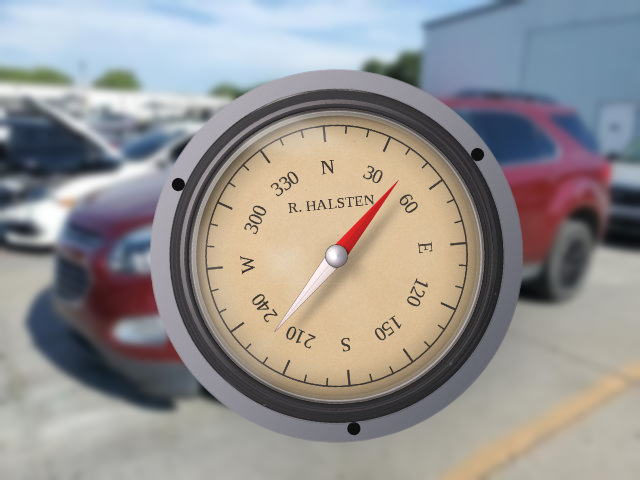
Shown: 45 °
